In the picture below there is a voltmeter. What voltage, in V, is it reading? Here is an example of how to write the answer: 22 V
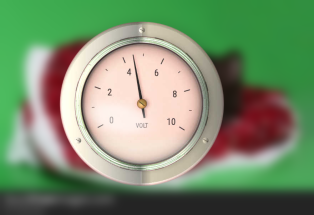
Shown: 4.5 V
